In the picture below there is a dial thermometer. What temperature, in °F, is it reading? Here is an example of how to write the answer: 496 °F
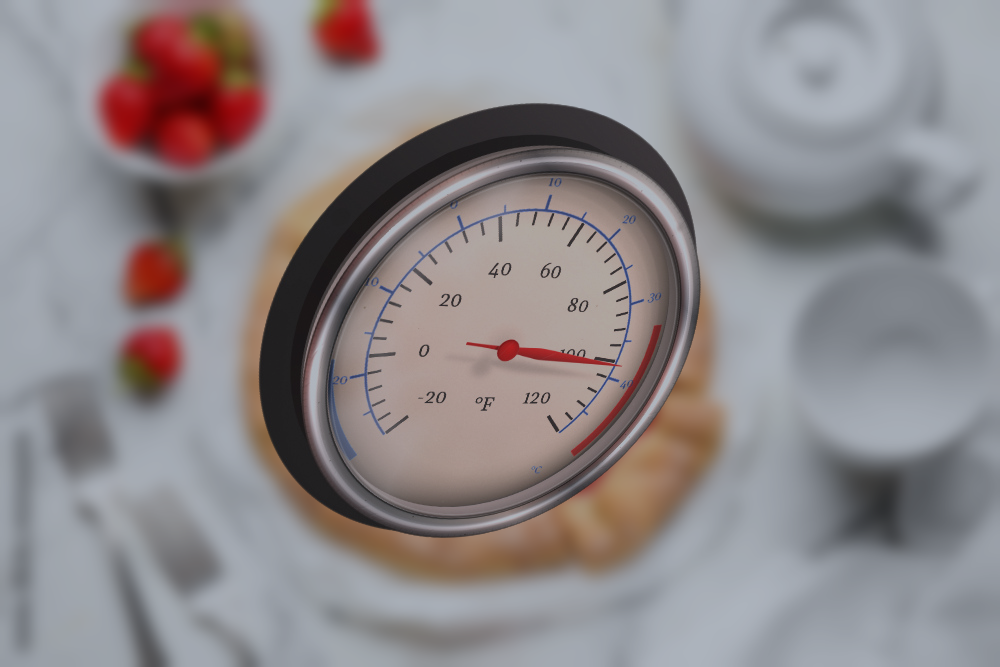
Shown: 100 °F
